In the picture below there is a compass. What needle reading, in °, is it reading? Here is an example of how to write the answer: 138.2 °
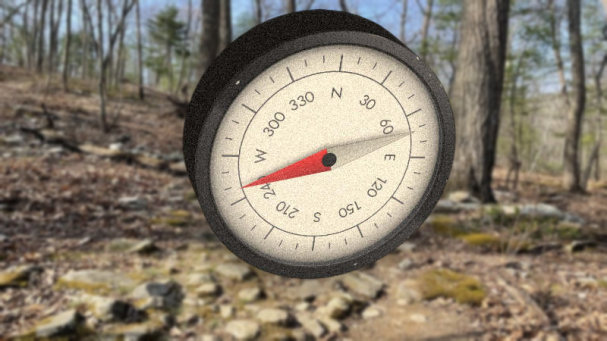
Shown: 250 °
